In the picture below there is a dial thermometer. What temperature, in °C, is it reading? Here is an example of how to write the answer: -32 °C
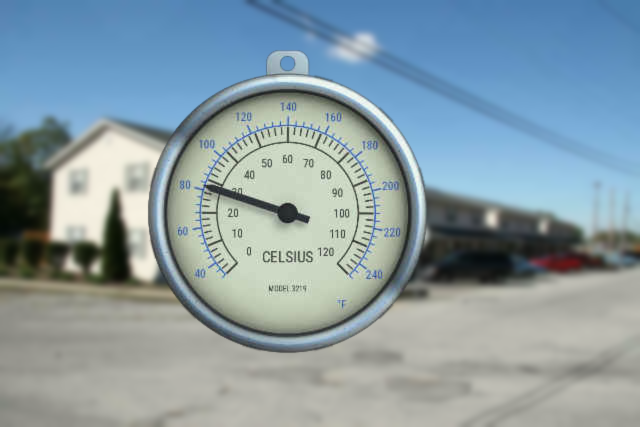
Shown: 28 °C
